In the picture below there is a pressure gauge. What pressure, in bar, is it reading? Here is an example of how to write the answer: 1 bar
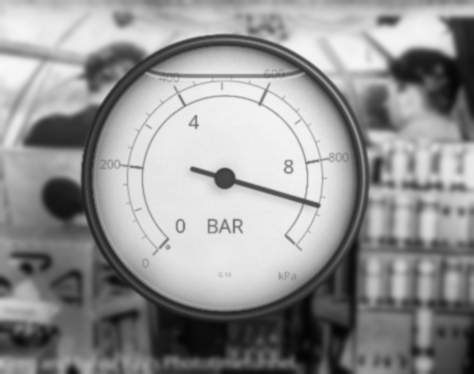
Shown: 9 bar
